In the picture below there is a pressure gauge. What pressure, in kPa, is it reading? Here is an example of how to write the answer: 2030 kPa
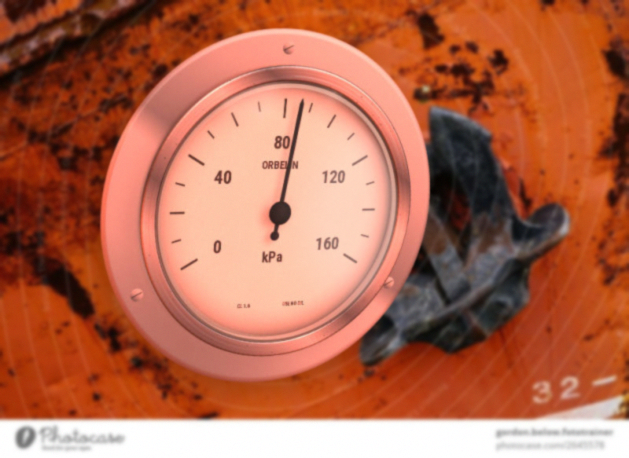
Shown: 85 kPa
